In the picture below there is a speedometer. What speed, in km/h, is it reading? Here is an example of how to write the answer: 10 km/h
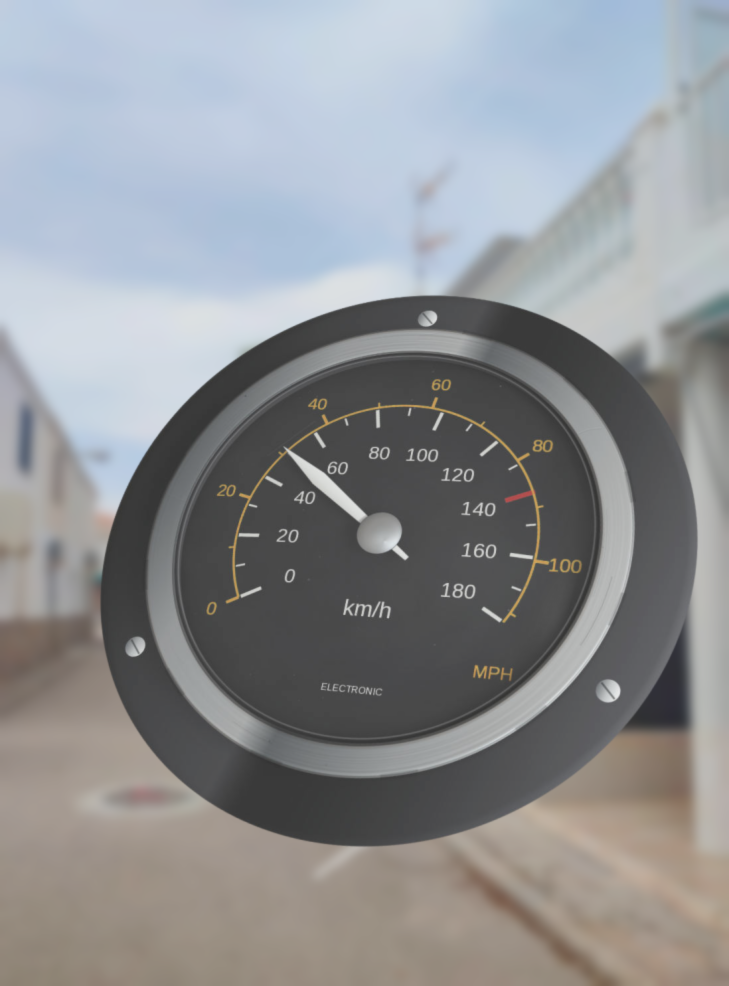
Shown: 50 km/h
